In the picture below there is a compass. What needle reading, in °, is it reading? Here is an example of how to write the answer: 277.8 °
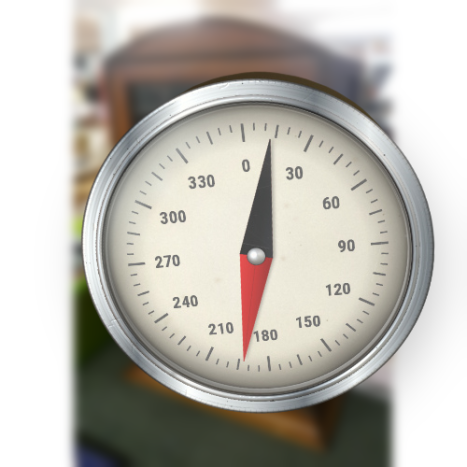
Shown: 192.5 °
